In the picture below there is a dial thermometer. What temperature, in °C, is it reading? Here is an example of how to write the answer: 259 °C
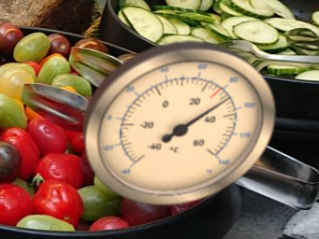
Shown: 30 °C
